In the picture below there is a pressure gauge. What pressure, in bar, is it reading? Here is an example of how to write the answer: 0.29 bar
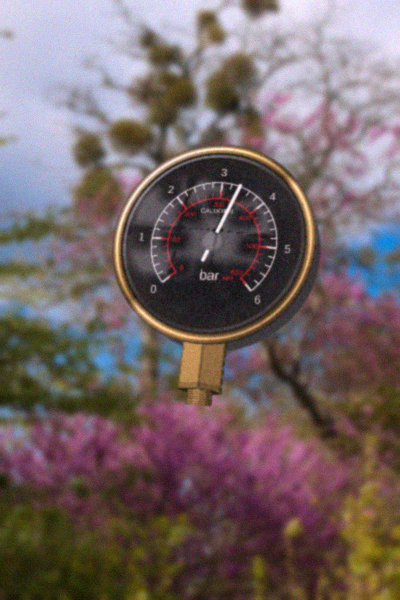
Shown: 3.4 bar
